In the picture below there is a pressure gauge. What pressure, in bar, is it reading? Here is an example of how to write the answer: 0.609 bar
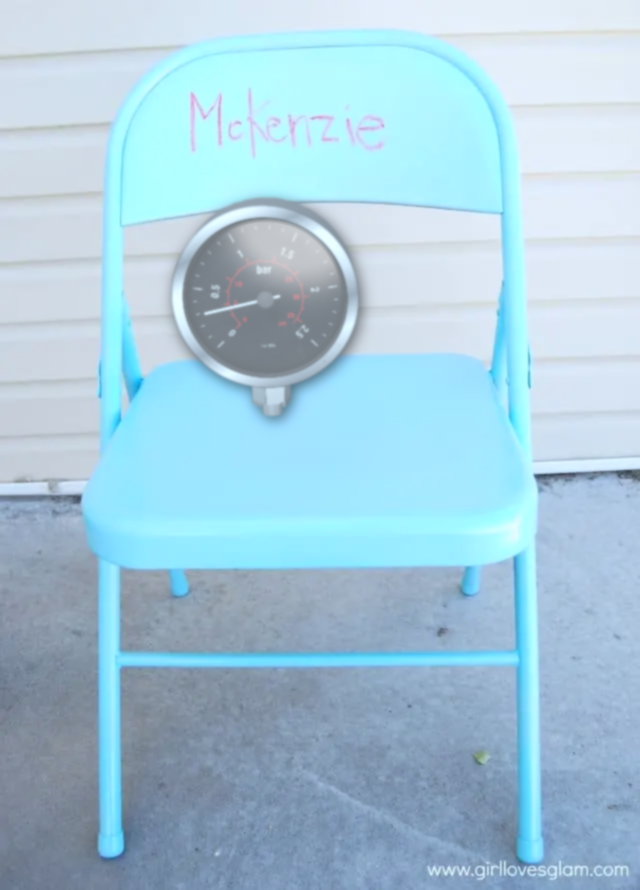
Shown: 0.3 bar
